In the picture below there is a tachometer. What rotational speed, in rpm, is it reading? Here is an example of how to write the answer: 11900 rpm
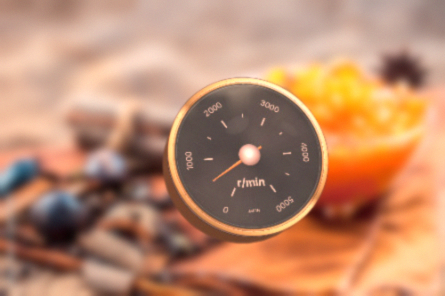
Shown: 500 rpm
